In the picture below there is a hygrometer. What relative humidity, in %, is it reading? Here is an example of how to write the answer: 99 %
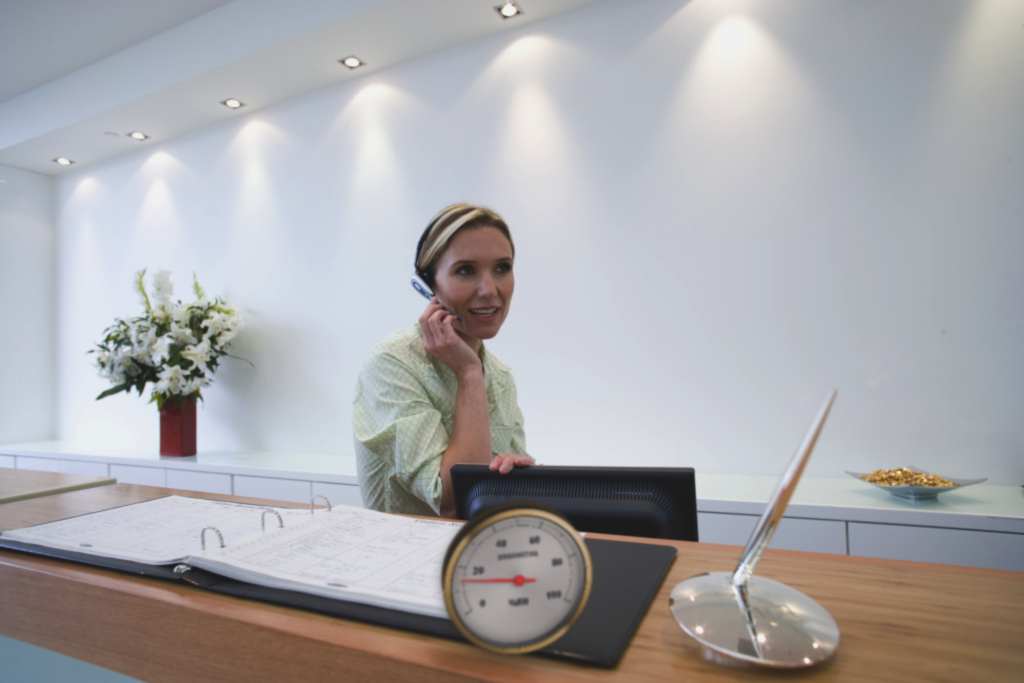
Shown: 15 %
